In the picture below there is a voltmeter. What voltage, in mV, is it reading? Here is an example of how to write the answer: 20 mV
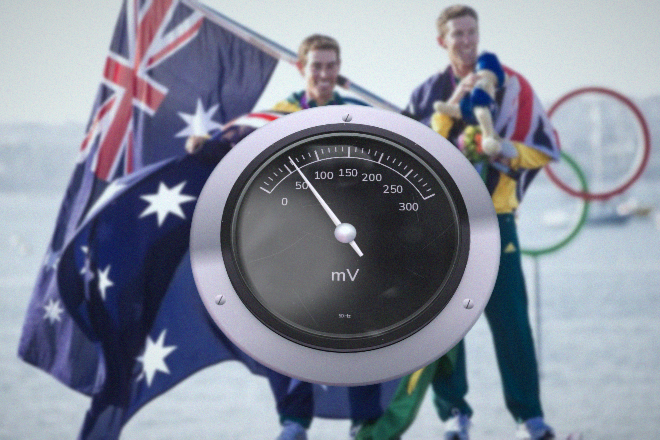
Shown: 60 mV
